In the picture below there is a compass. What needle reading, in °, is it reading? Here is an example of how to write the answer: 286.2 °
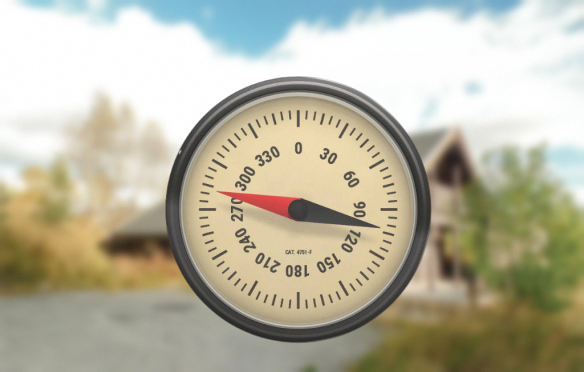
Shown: 282.5 °
